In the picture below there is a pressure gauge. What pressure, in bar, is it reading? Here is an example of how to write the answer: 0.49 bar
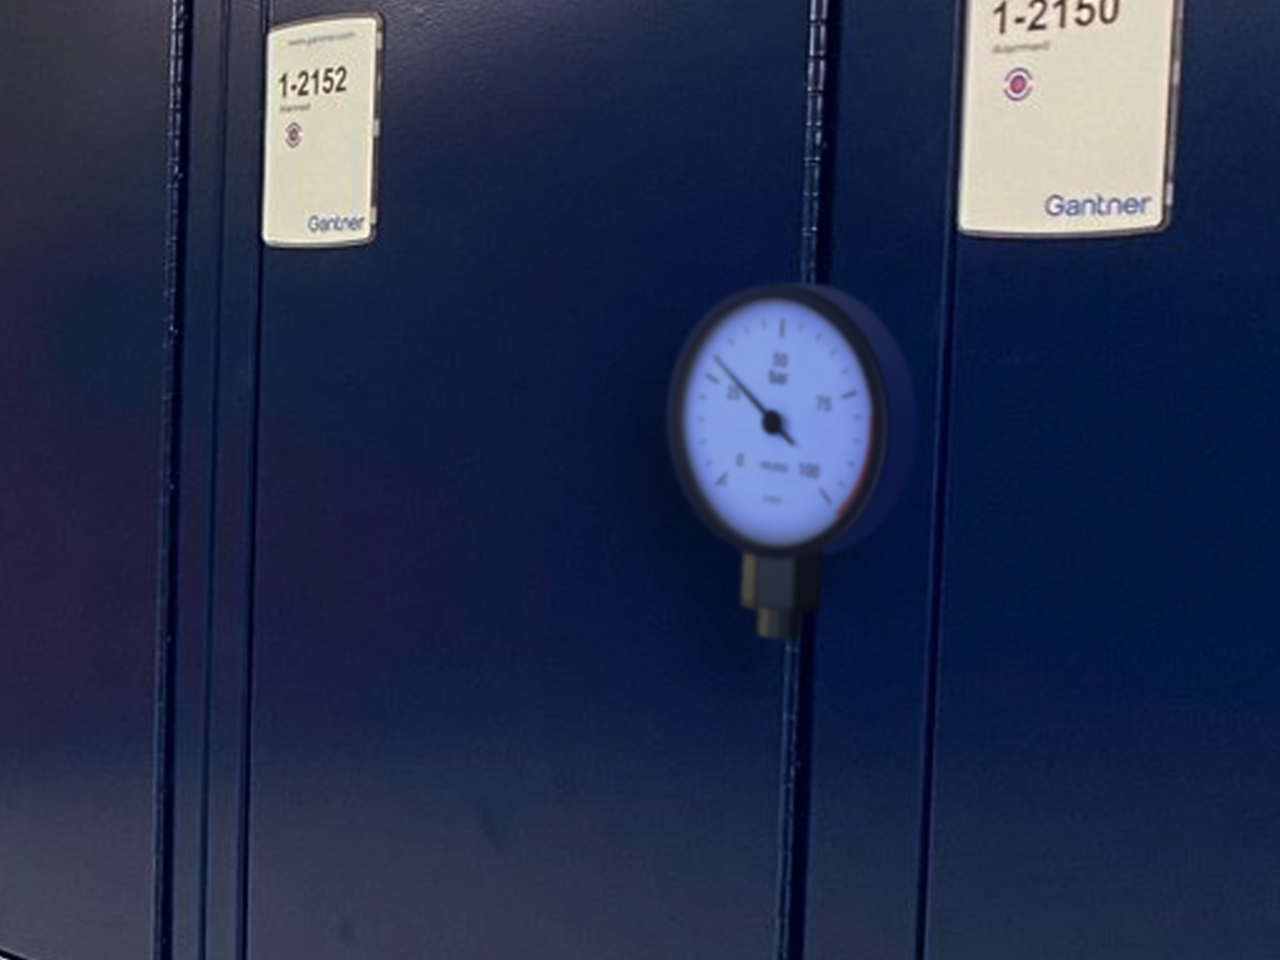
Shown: 30 bar
